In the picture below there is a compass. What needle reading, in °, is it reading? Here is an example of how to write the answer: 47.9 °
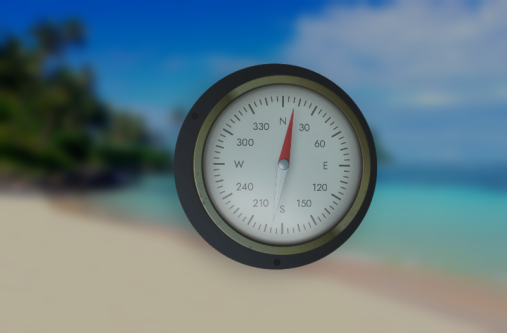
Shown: 10 °
